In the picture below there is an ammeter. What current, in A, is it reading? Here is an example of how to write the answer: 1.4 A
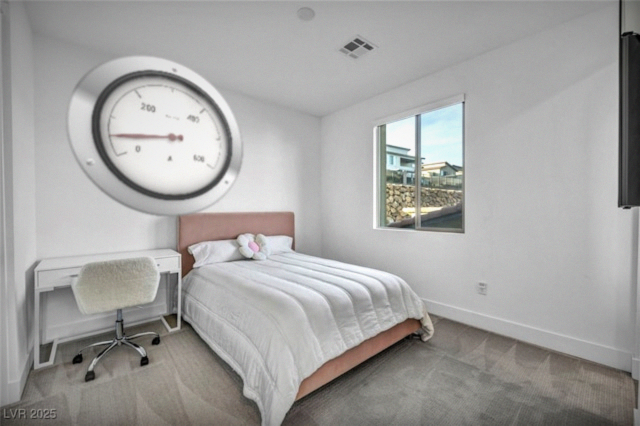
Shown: 50 A
